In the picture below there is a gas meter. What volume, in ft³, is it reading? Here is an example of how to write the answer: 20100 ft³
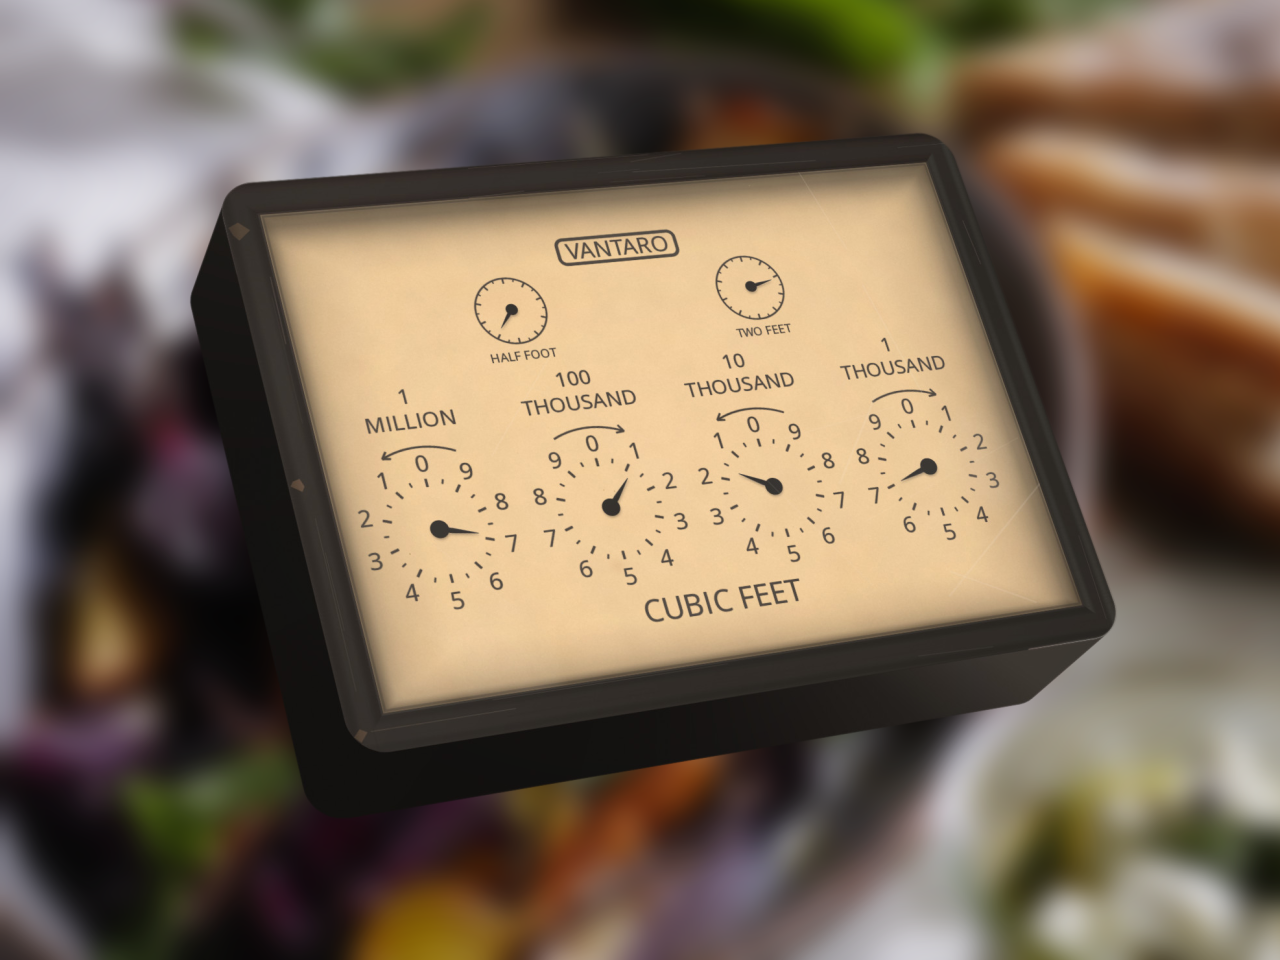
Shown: 711700 ft³
